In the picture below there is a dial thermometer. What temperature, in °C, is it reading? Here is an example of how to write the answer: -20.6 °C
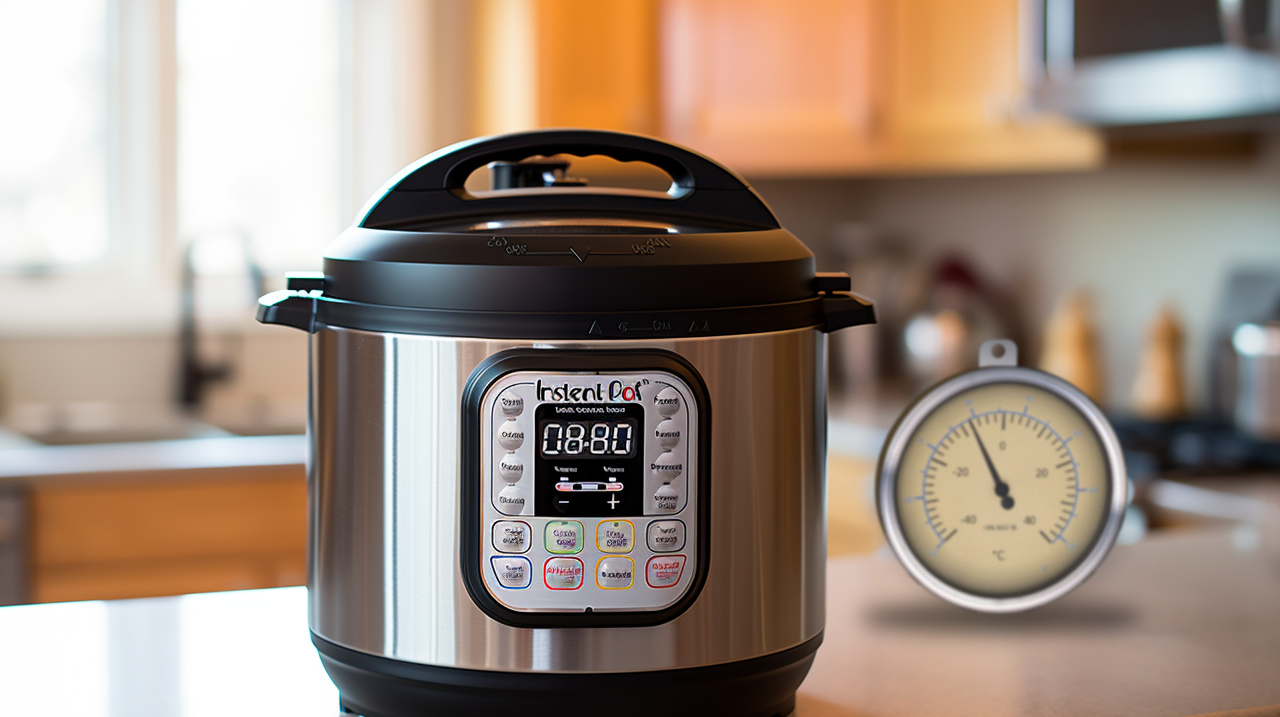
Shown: -8 °C
